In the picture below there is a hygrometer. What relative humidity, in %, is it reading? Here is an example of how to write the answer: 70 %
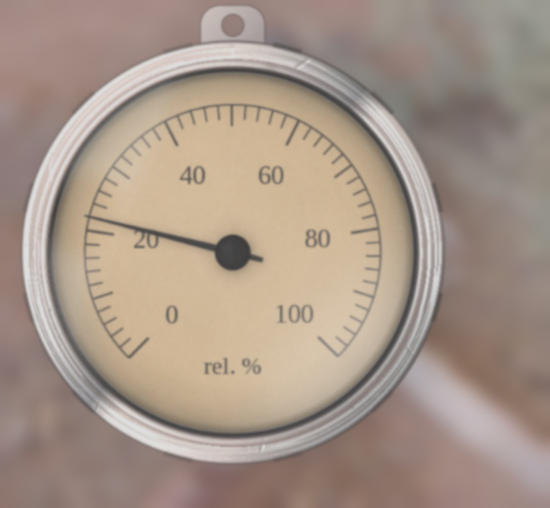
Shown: 22 %
